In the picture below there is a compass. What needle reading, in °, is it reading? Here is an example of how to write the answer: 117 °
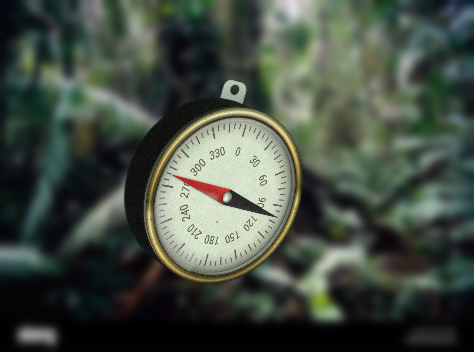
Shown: 280 °
